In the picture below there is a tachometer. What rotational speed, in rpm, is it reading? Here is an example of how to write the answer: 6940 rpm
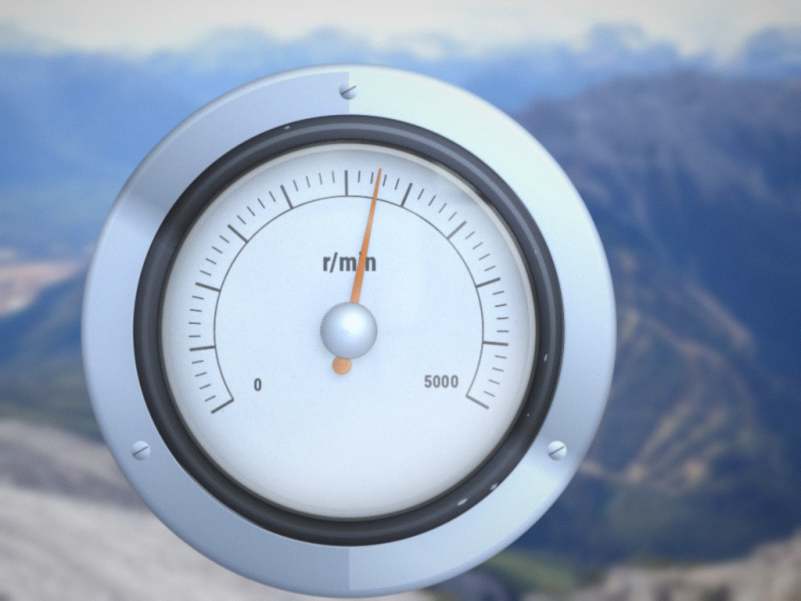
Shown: 2750 rpm
